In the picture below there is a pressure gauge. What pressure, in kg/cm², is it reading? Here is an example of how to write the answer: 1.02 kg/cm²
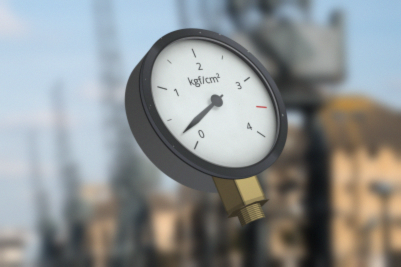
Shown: 0.25 kg/cm²
